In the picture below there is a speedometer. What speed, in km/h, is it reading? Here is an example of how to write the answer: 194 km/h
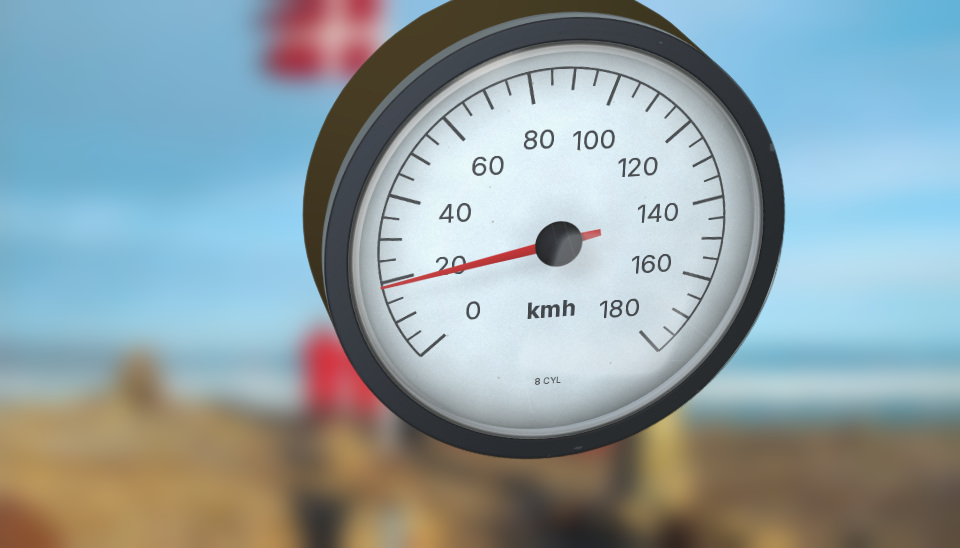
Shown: 20 km/h
